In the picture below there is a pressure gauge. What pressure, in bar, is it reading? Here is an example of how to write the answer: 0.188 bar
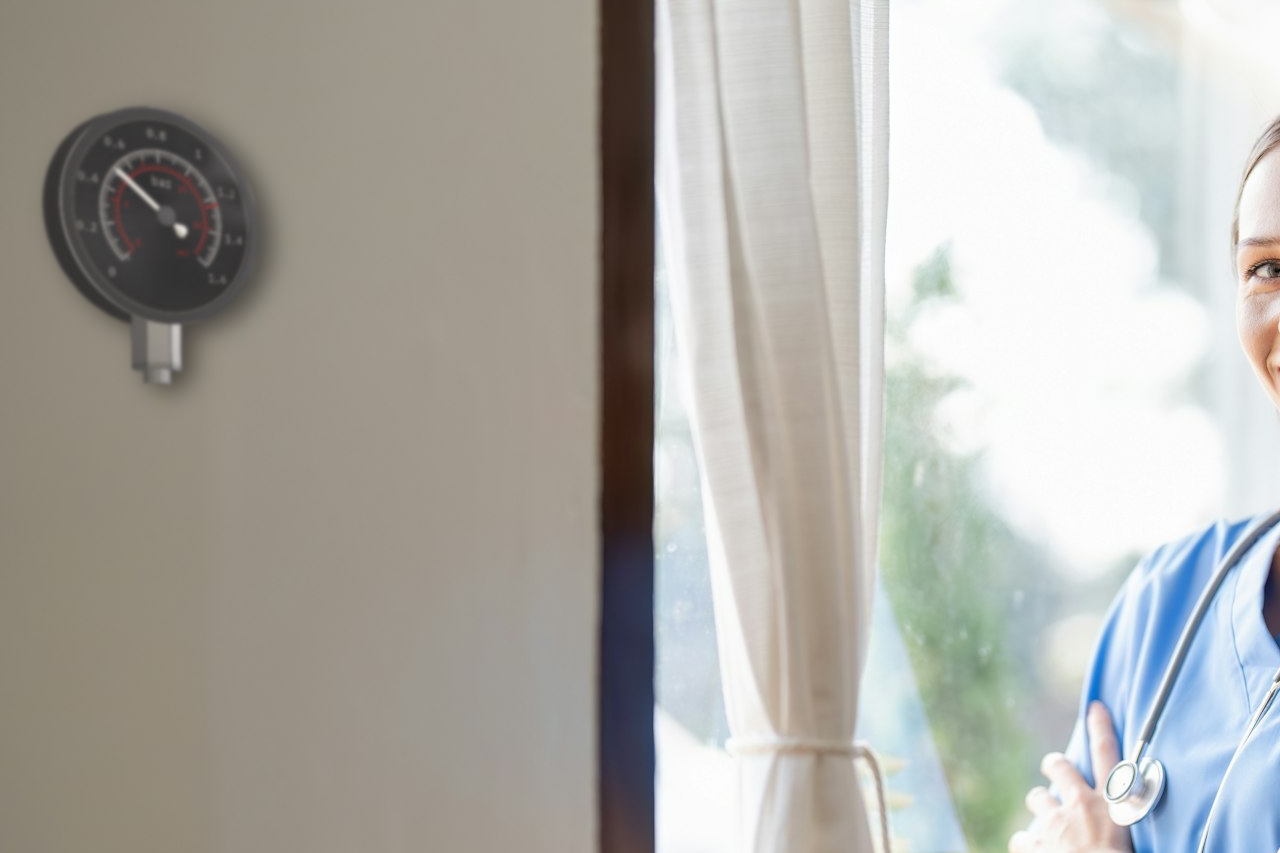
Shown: 0.5 bar
